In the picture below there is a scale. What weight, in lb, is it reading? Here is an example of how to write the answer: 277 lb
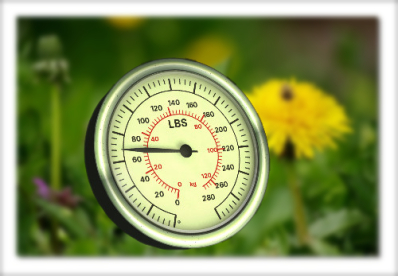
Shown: 68 lb
